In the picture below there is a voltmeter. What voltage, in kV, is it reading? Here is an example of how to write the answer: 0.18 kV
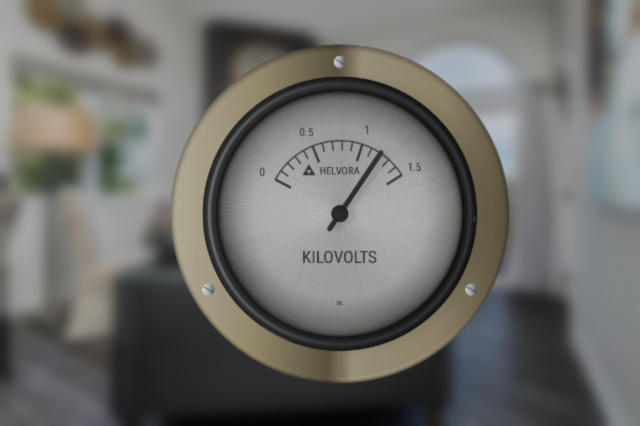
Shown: 1.2 kV
